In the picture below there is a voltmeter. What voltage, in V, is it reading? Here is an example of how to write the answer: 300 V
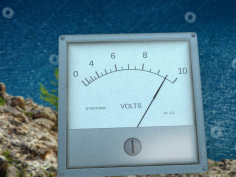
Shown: 9.5 V
